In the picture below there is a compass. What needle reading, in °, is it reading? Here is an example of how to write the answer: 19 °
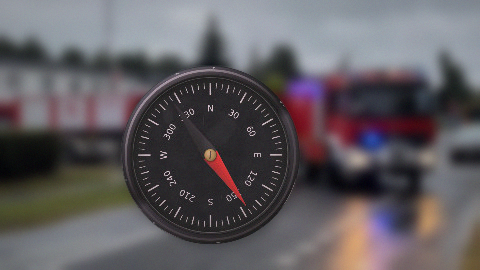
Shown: 145 °
